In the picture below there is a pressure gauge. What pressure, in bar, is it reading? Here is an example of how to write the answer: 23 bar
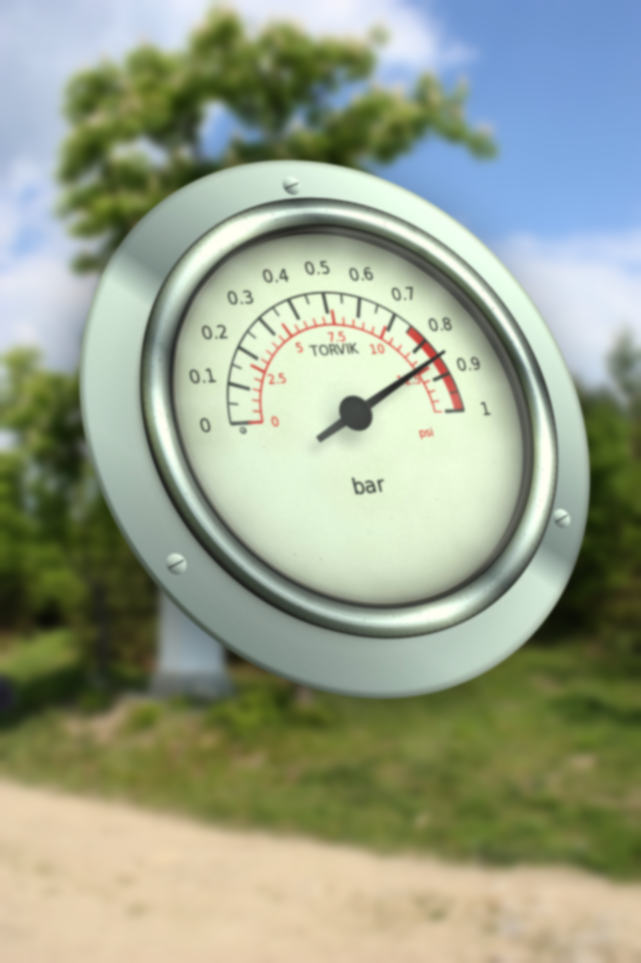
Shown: 0.85 bar
